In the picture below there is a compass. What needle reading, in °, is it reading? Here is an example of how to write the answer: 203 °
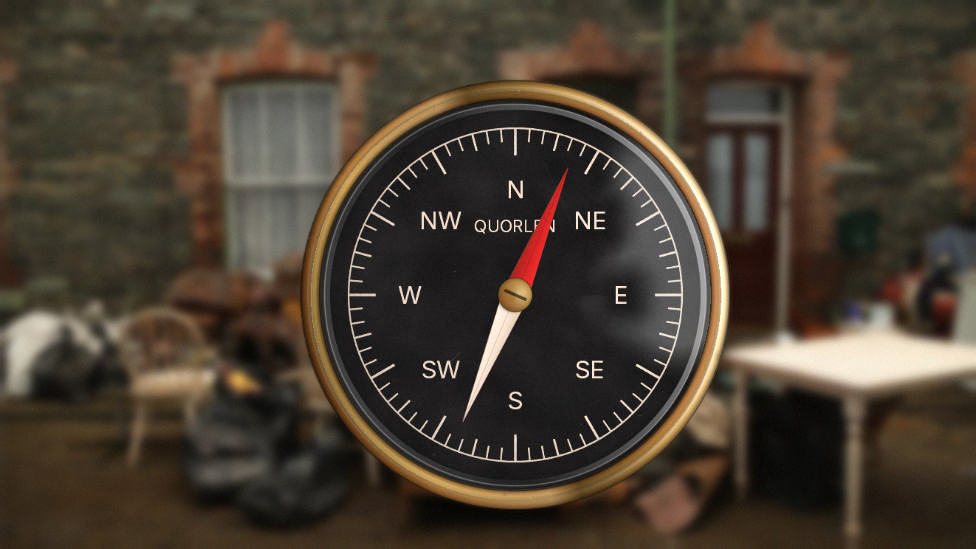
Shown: 22.5 °
